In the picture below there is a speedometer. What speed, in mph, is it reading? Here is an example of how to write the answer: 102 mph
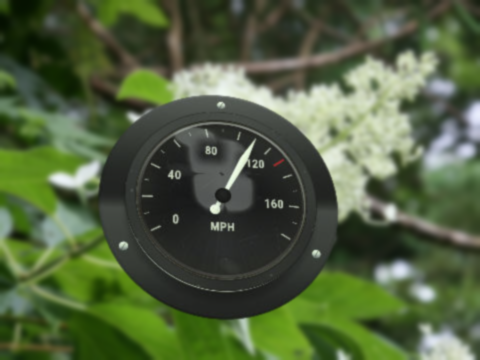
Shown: 110 mph
